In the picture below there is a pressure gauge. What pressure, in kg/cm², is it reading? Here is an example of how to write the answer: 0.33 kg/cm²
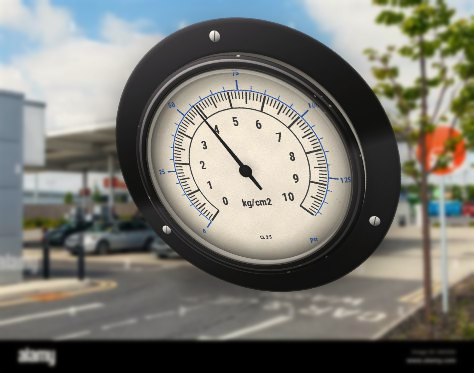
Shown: 4 kg/cm²
